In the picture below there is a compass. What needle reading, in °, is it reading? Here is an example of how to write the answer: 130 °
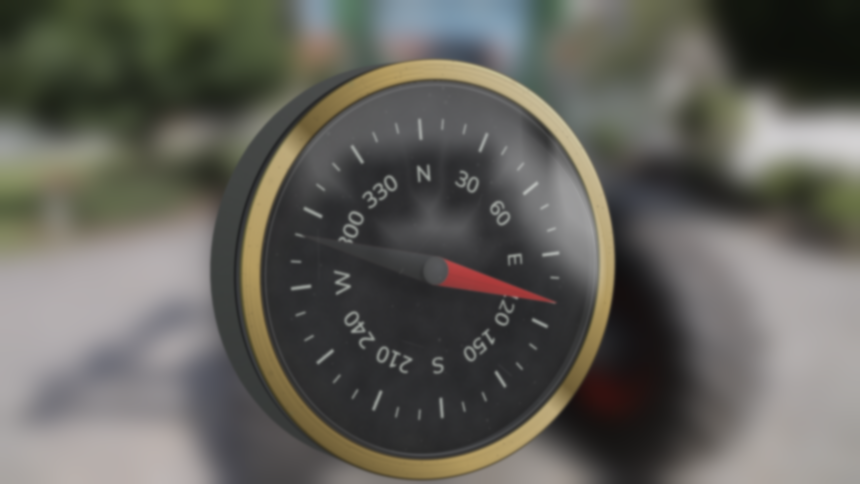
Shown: 110 °
